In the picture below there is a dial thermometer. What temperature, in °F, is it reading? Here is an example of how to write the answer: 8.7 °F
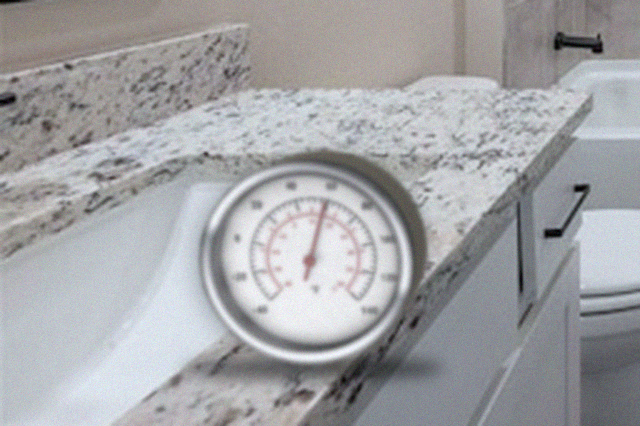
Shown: 60 °F
